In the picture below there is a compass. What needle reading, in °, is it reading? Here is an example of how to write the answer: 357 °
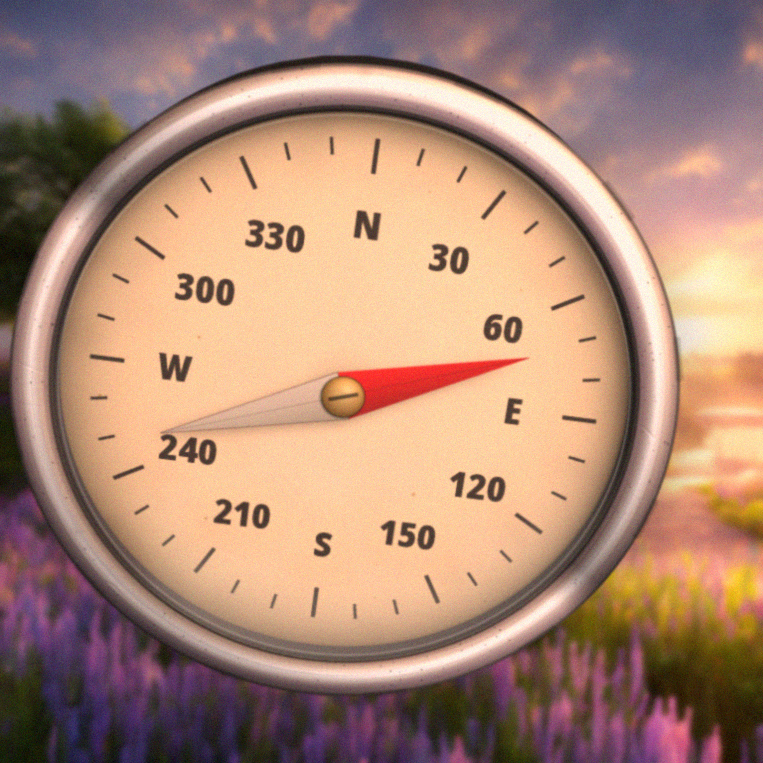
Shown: 70 °
